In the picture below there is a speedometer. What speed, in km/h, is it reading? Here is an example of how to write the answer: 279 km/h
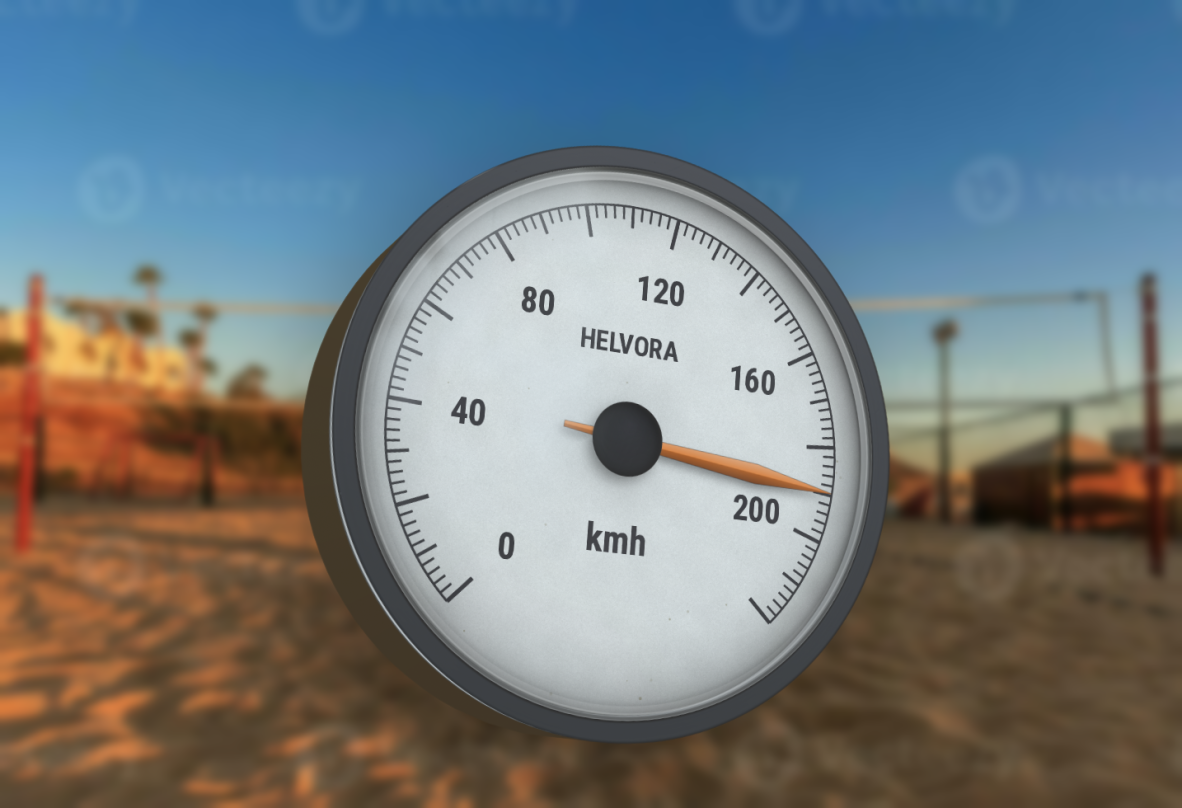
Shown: 190 km/h
